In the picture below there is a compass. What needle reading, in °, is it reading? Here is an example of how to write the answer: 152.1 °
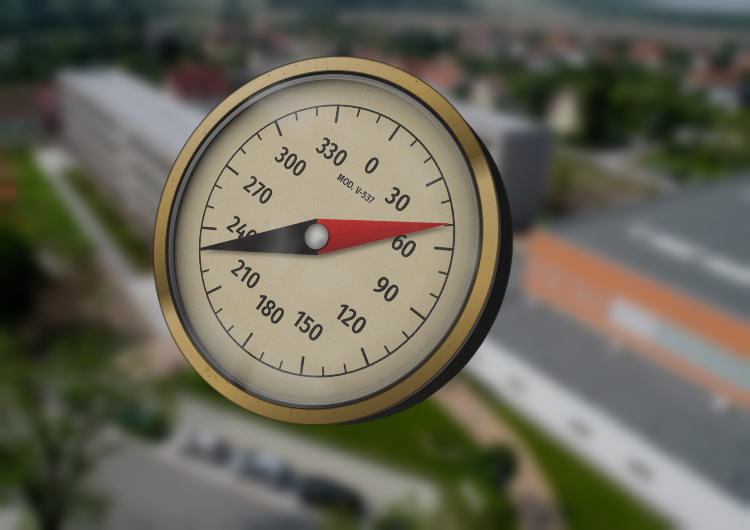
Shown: 50 °
